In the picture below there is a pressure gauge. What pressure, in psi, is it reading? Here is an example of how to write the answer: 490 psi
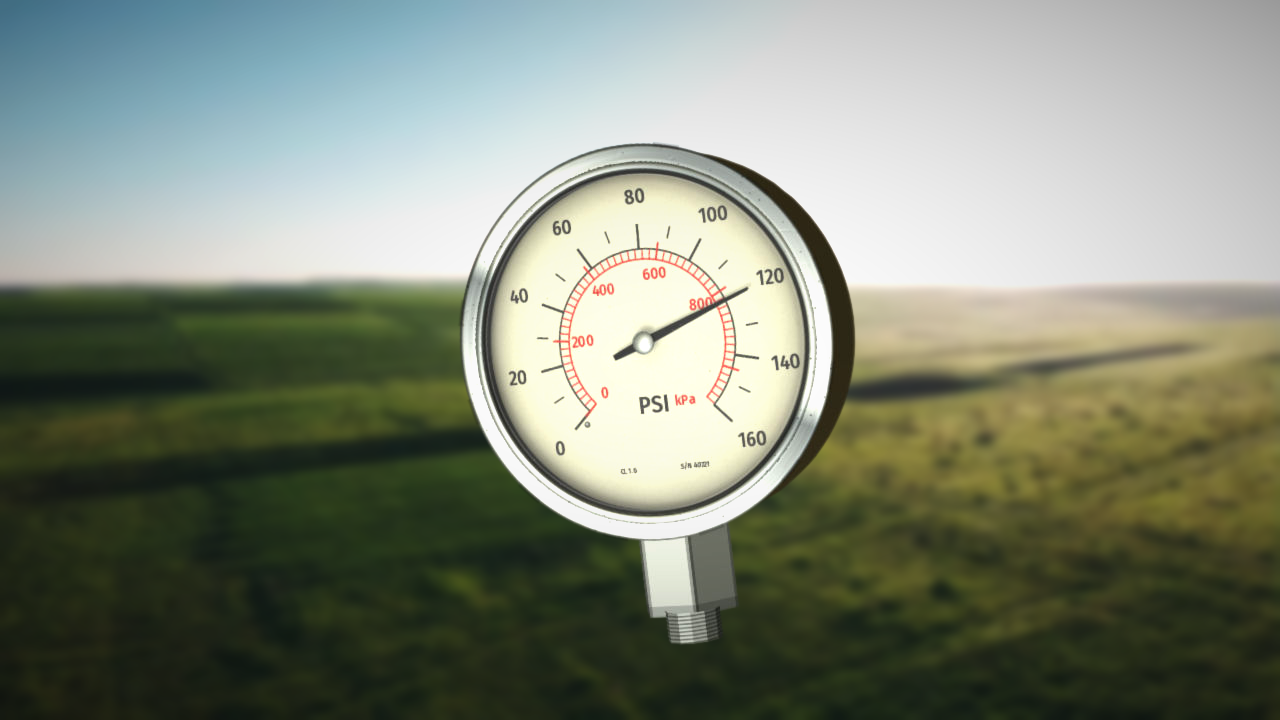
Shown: 120 psi
